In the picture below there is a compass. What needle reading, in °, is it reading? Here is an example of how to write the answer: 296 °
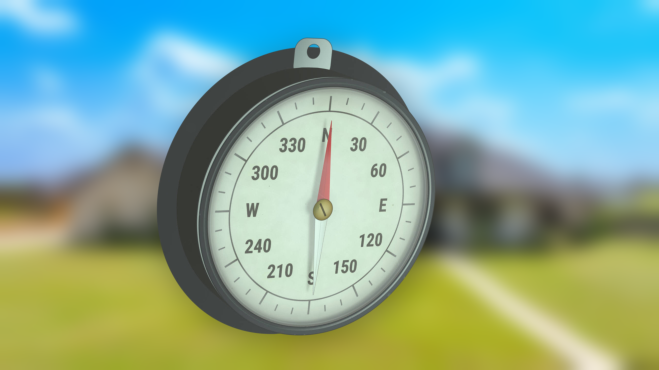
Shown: 0 °
